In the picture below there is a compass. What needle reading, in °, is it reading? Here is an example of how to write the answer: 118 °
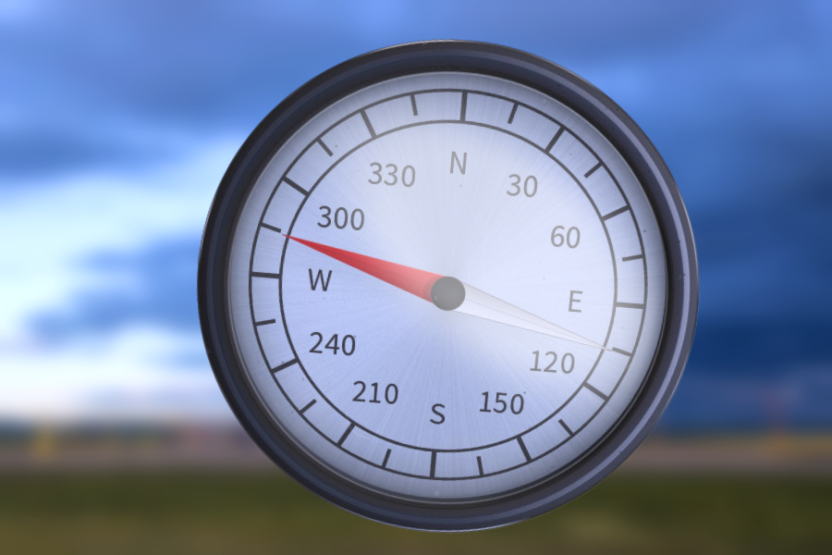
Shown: 285 °
